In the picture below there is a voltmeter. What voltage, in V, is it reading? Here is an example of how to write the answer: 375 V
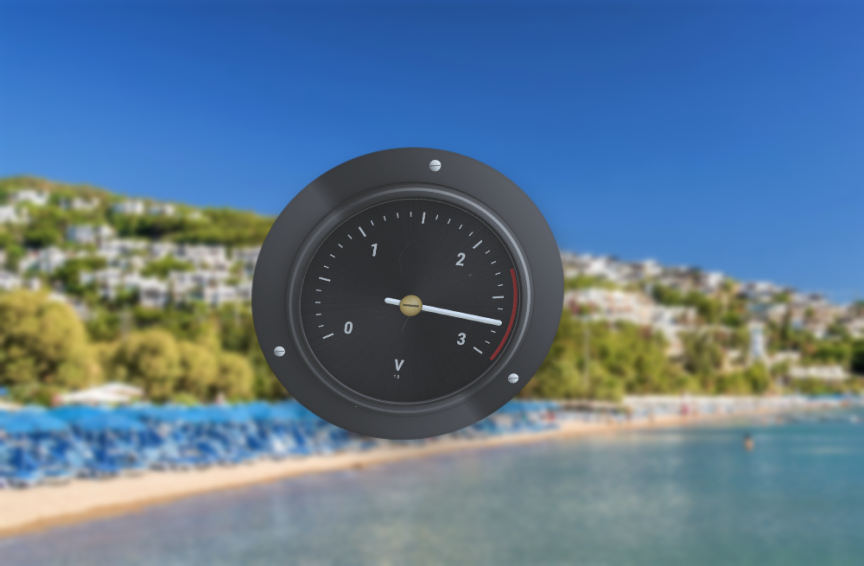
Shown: 2.7 V
